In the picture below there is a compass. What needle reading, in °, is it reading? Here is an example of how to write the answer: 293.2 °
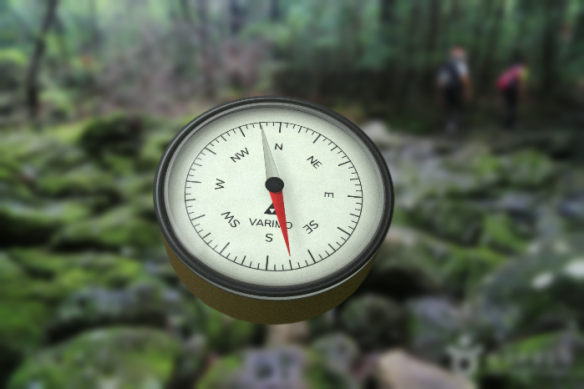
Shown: 165 °
